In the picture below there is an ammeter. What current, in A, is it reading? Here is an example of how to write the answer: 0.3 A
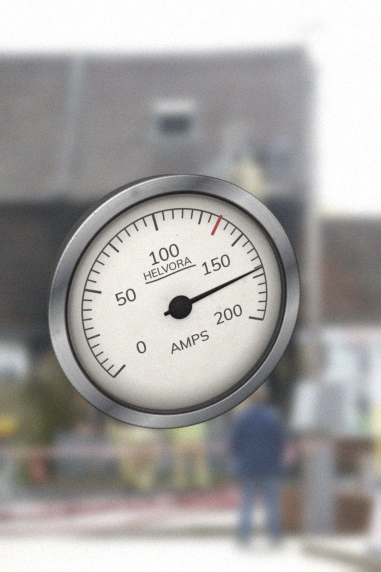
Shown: 170 A
